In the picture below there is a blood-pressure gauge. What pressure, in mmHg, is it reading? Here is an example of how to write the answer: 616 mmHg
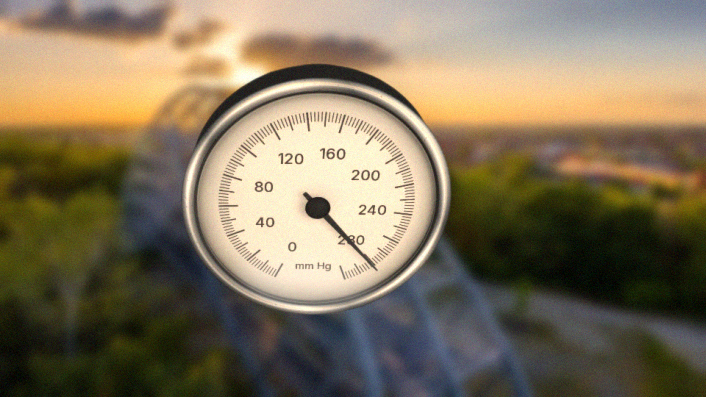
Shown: 280 mmHg
